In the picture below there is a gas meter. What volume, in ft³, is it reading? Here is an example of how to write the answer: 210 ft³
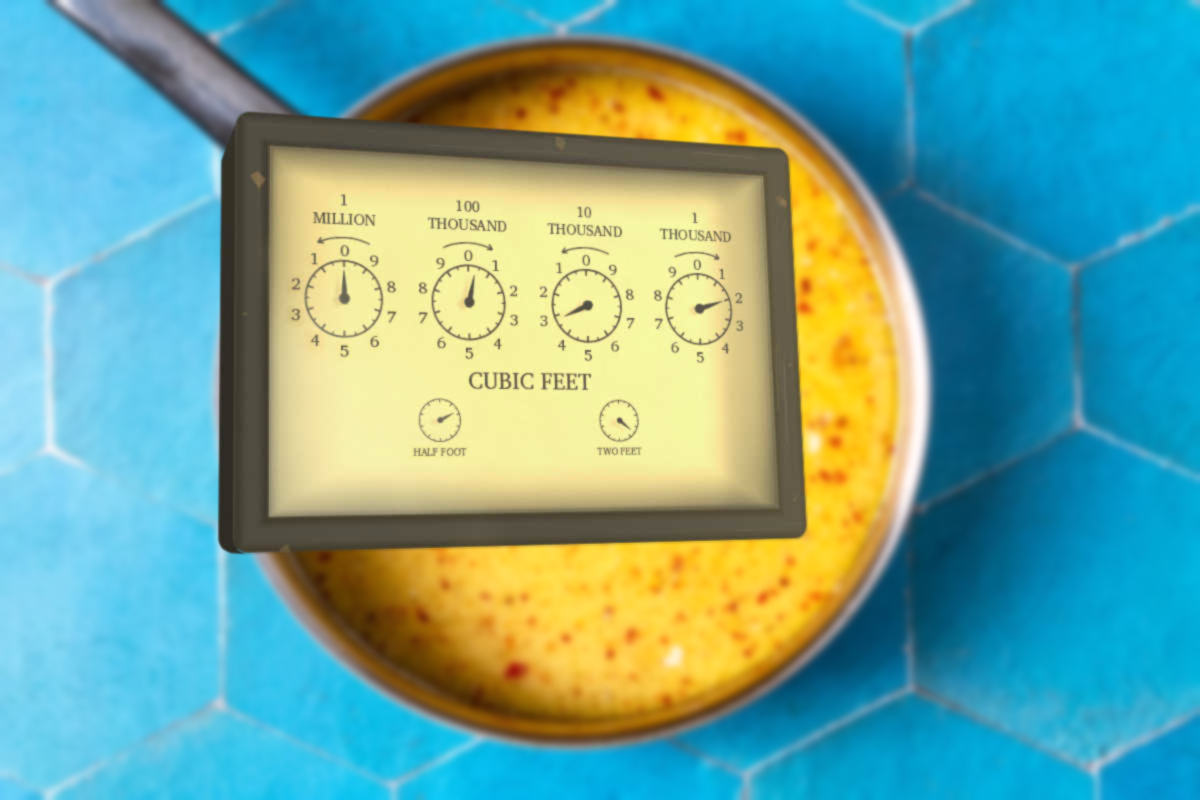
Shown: 3200 ft³
